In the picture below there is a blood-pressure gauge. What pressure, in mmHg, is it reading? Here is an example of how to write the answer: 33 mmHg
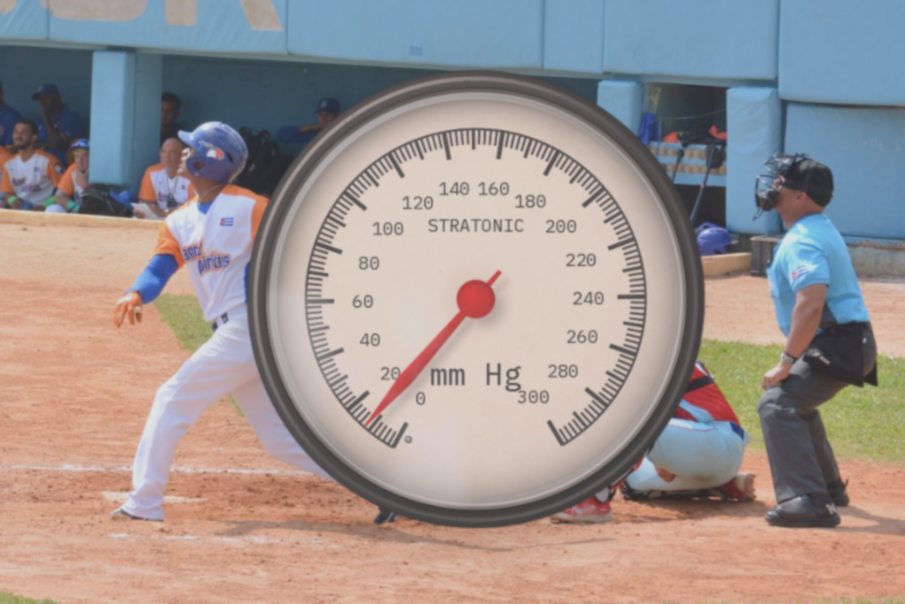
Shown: 12 mmHg
